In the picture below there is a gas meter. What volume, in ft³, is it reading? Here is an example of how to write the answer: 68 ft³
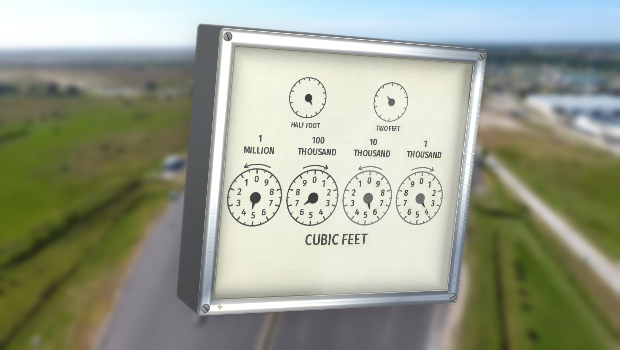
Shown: 465400 ft³
